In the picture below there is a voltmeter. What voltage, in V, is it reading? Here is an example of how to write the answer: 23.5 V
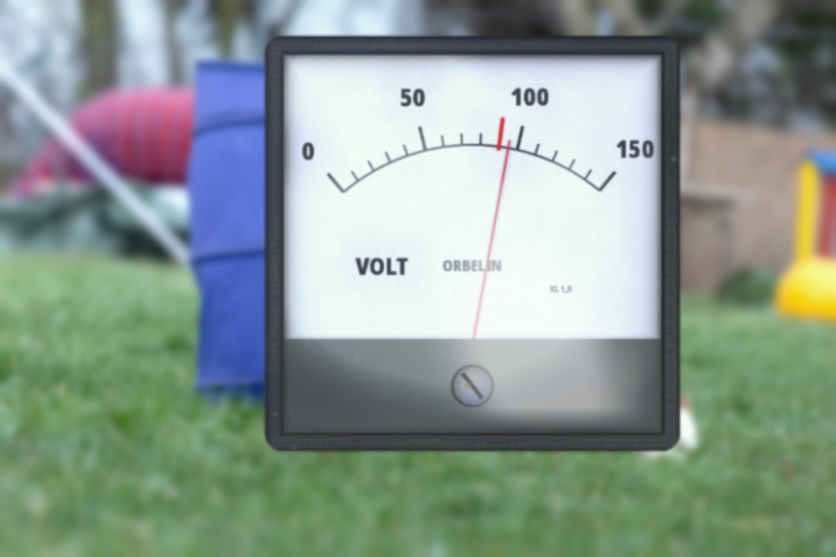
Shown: 95 V
